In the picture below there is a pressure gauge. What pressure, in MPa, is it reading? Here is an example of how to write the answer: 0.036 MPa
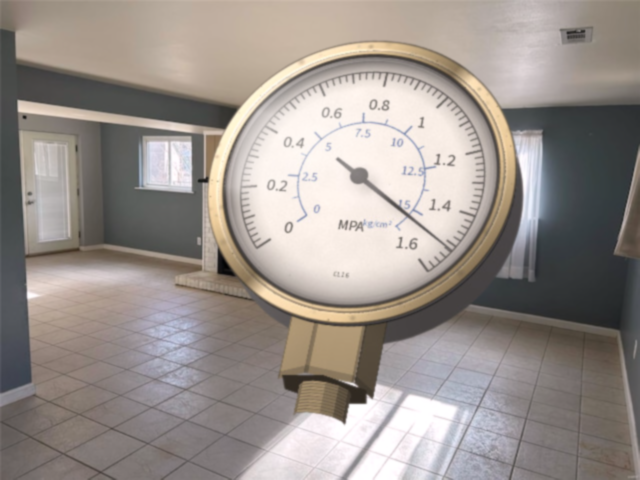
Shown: 1.52 MPa
